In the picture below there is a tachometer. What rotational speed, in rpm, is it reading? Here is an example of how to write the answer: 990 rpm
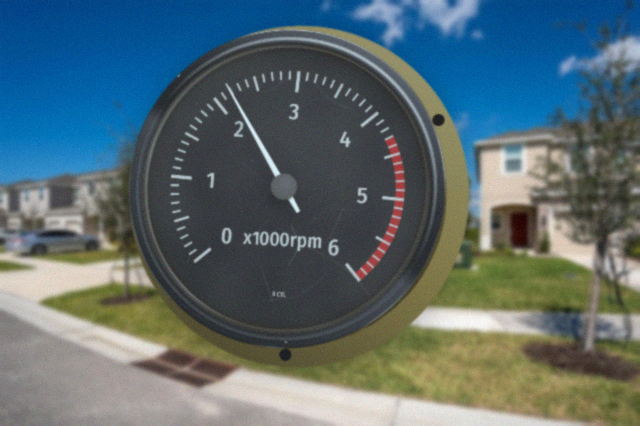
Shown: 2200 rpm
